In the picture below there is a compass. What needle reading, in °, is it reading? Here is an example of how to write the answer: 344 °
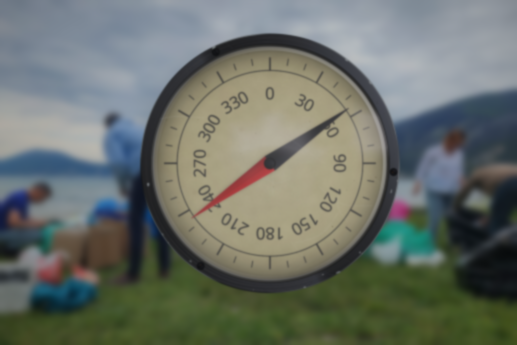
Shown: 235 °
